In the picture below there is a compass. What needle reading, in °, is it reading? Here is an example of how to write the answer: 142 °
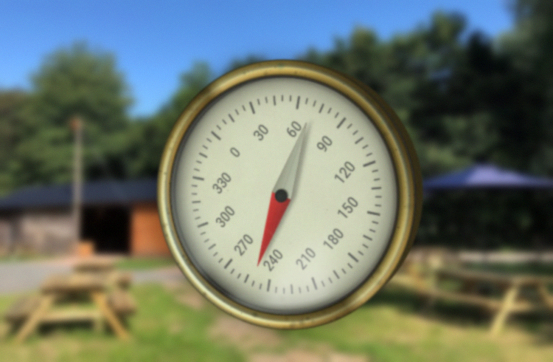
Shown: 250 °
